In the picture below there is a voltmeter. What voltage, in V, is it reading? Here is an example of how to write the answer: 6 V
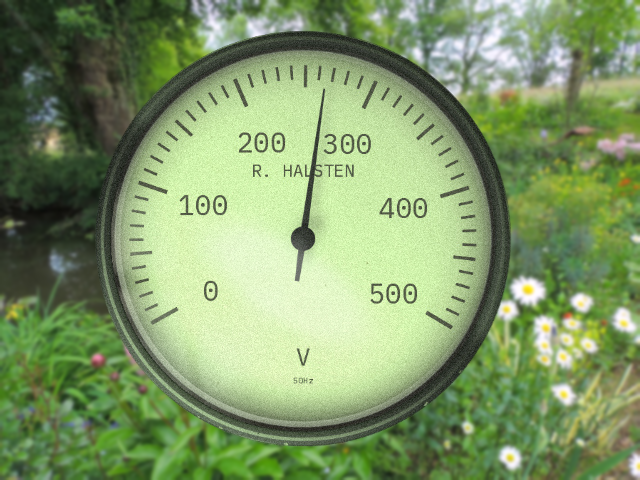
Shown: 265 V
